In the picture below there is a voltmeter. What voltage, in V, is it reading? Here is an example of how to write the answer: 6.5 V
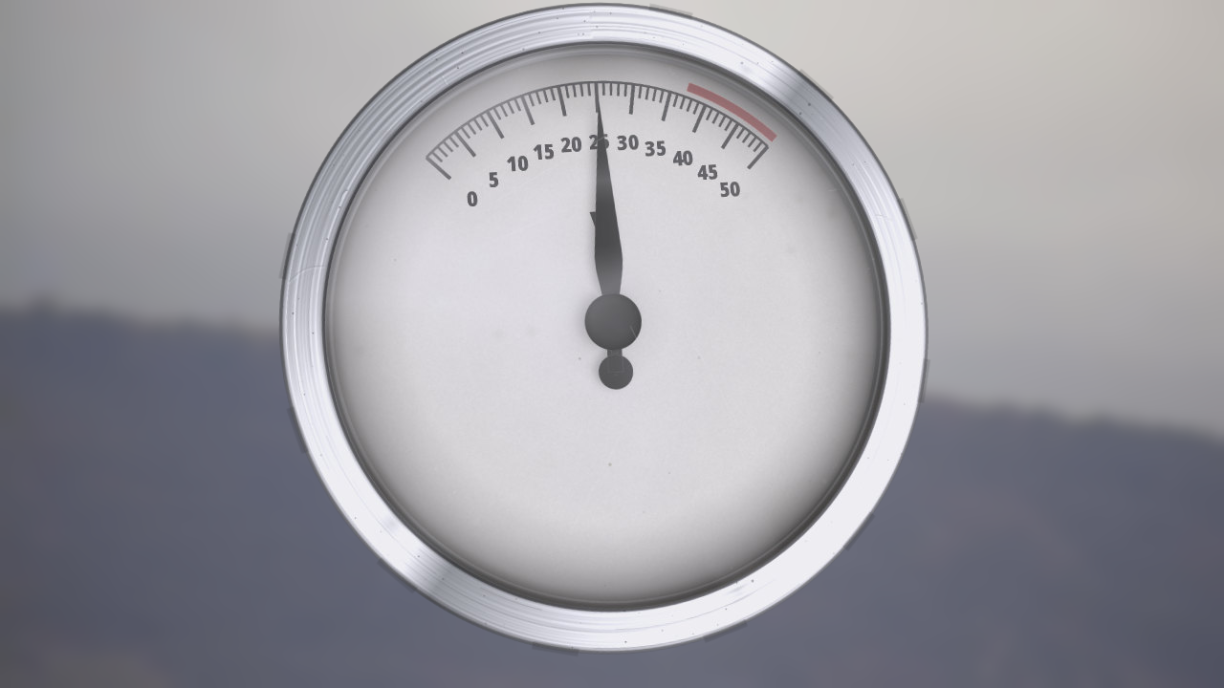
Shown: 25 V
